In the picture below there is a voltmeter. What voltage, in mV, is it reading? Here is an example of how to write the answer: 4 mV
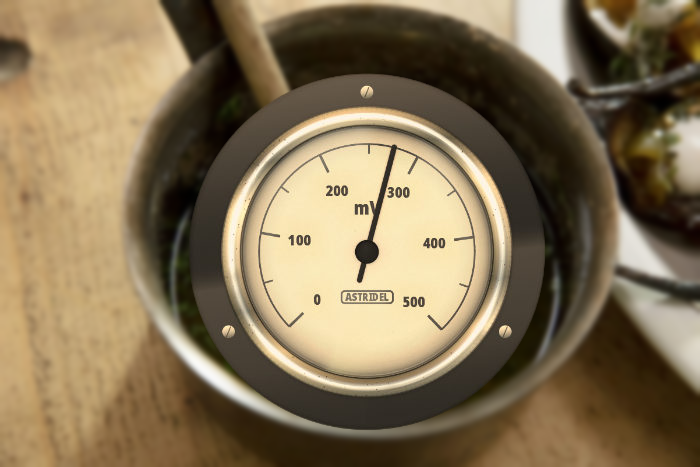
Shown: 275 mV
